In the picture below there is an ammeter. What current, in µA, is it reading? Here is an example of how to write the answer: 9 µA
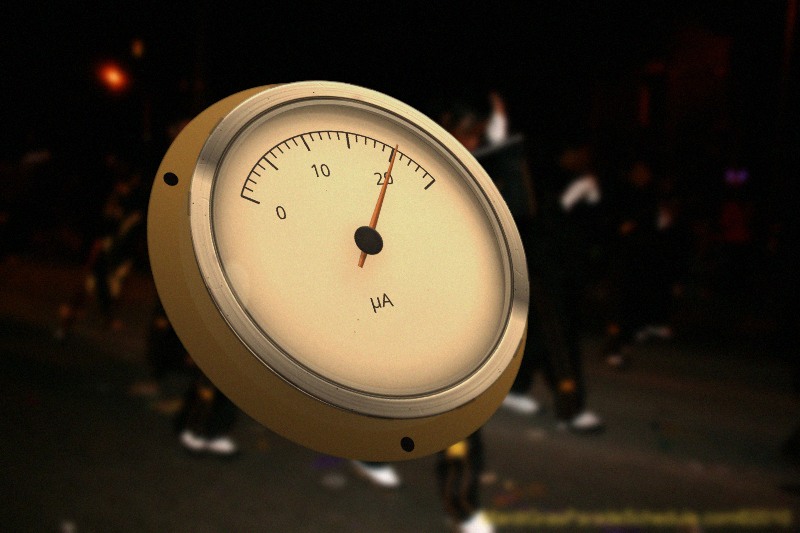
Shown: 20 µA
